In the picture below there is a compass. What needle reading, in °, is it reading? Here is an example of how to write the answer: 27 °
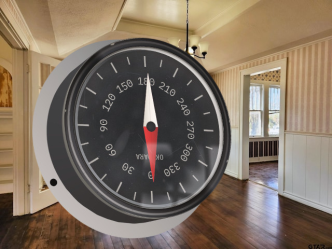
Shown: 0 °
